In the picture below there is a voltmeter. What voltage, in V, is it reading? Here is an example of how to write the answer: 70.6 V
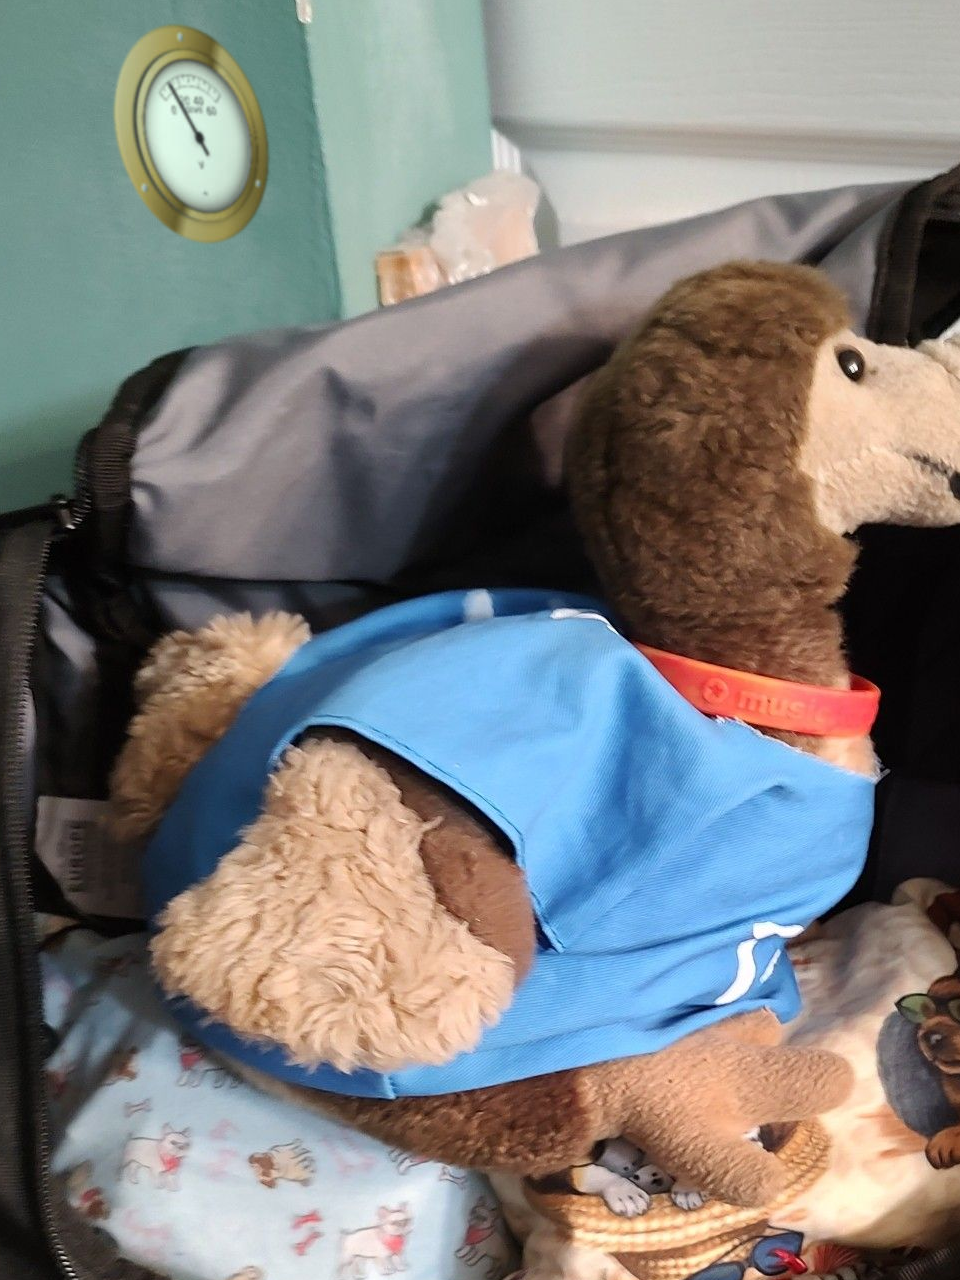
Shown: 10 V
